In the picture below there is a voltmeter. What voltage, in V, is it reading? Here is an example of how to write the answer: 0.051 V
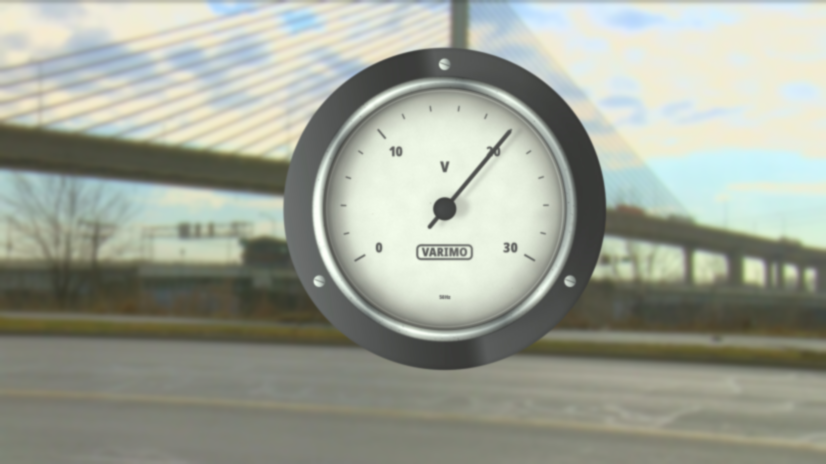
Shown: 20 V
